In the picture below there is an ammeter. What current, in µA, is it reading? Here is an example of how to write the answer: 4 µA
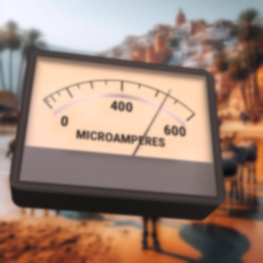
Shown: 525 µA
